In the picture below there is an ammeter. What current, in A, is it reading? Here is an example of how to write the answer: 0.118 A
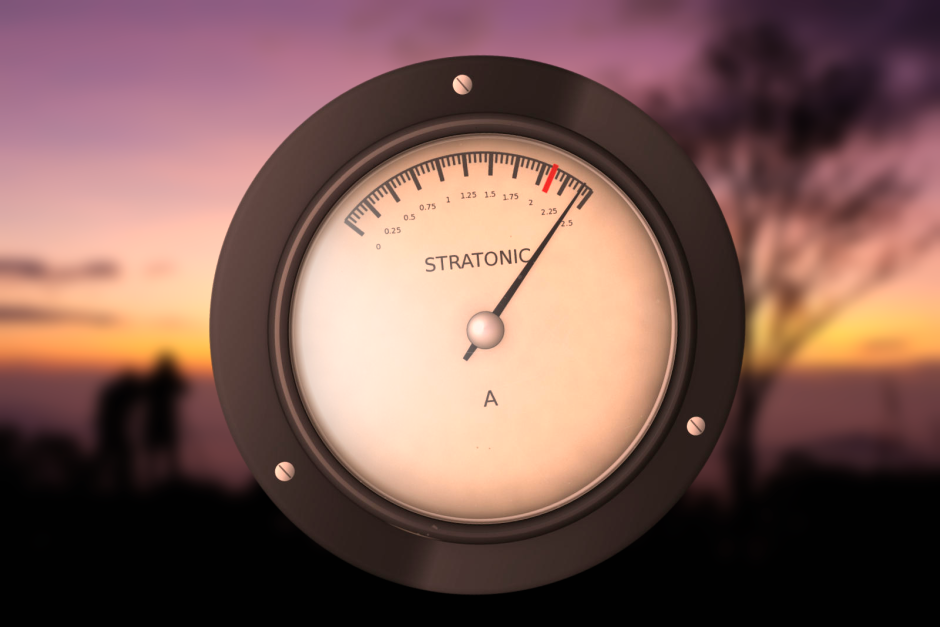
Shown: 2.4 A
